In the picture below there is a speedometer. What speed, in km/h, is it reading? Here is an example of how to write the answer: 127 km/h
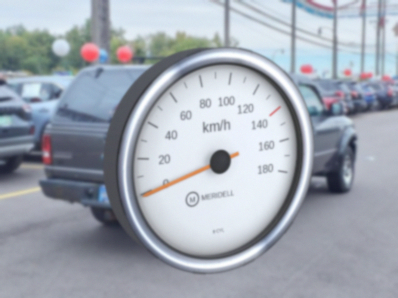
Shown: 0 km/h
